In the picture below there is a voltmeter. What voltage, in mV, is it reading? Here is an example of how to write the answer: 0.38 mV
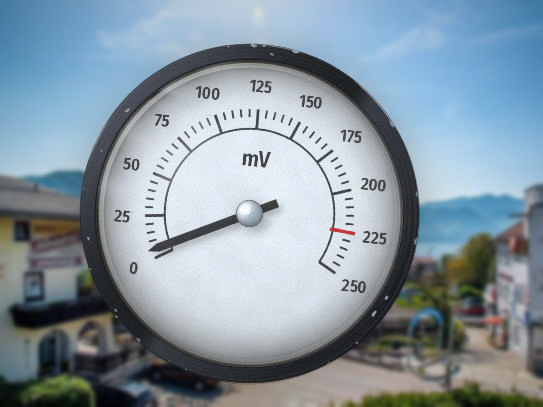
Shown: 5 mV
